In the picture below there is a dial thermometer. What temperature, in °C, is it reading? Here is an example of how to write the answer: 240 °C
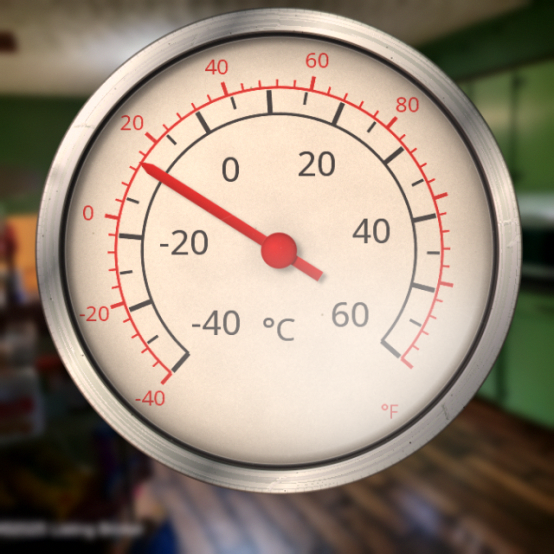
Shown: -10 °C
